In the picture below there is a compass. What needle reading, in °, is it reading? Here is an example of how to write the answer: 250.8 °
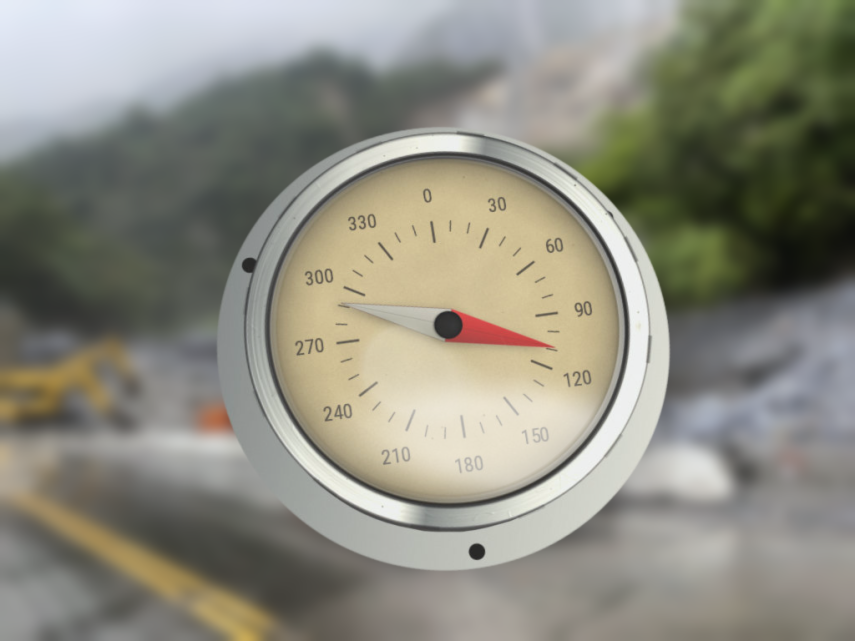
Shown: 110 °
